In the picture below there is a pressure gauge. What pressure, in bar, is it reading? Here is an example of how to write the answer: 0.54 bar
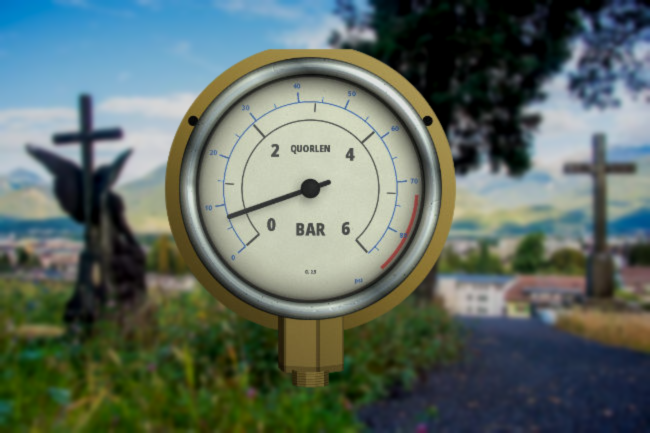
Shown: 0.5 bar
